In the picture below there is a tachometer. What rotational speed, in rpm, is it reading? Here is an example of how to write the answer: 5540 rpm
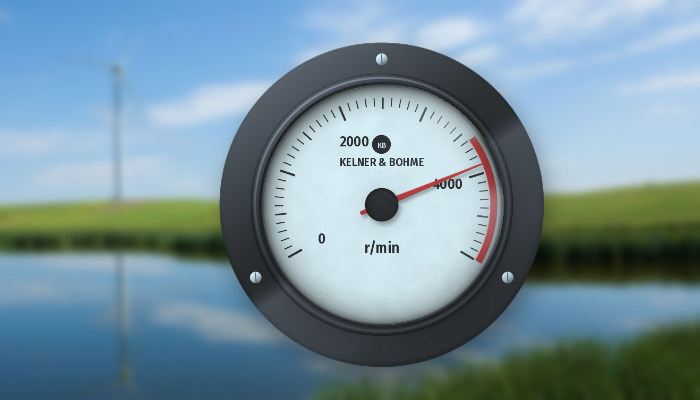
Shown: 3900 rpm
